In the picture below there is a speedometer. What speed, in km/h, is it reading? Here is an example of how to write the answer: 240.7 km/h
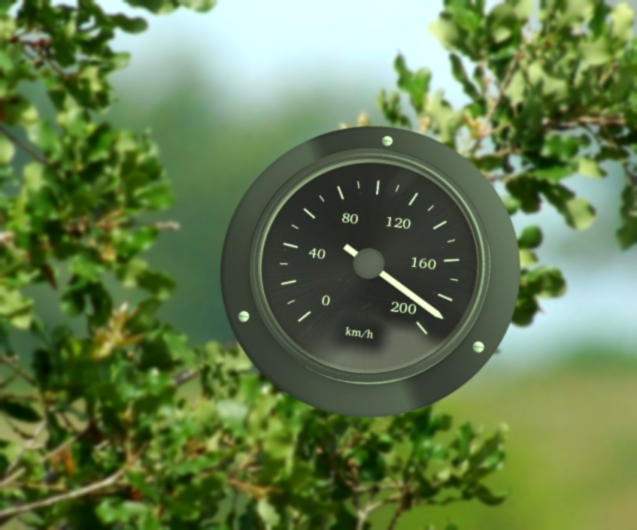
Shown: 190 km/h
